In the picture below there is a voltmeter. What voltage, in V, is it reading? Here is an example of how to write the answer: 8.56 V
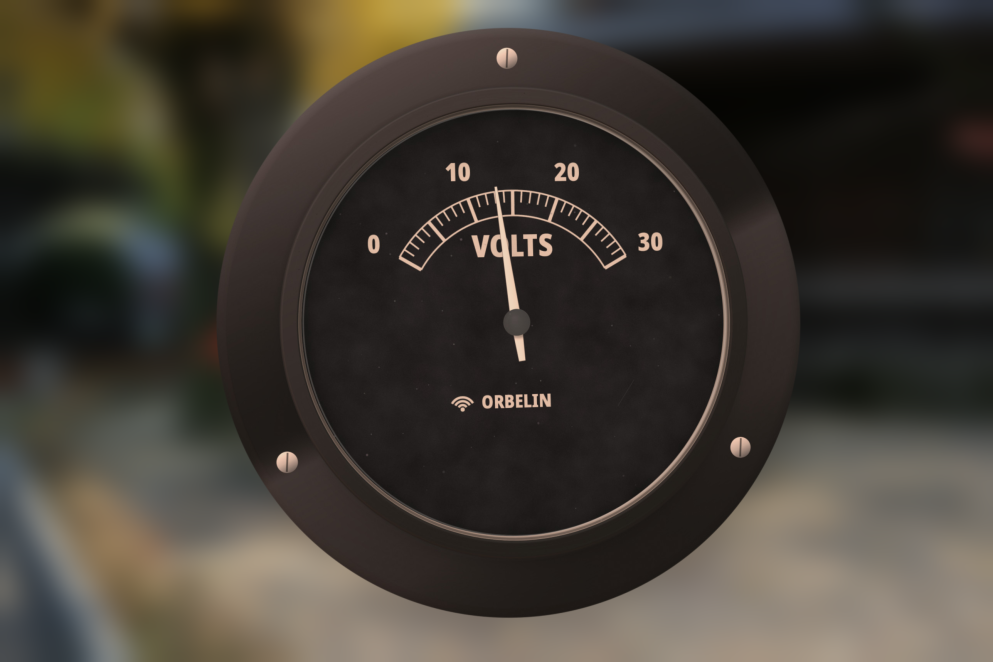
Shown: 13 V
